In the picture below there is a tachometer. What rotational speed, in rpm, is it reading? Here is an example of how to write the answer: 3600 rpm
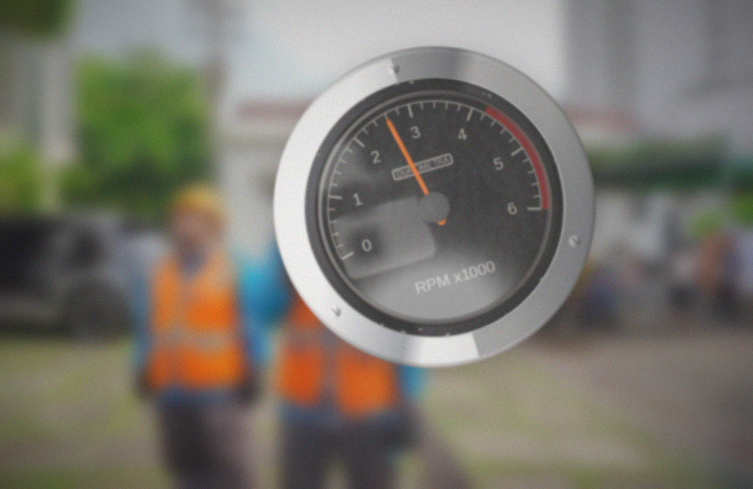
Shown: 2600 rpm
